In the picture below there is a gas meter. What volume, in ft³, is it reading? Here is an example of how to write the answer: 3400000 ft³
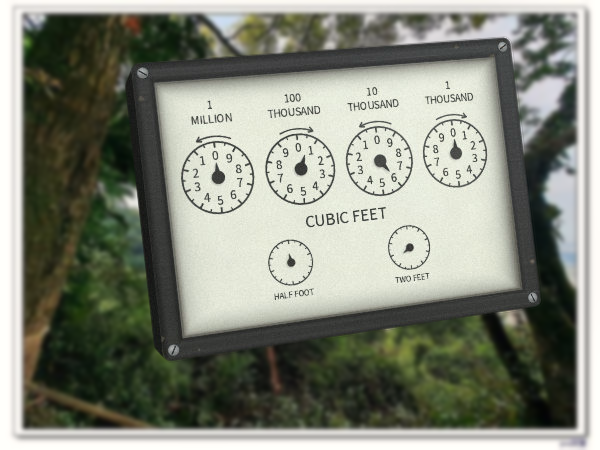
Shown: 6000 ft³
